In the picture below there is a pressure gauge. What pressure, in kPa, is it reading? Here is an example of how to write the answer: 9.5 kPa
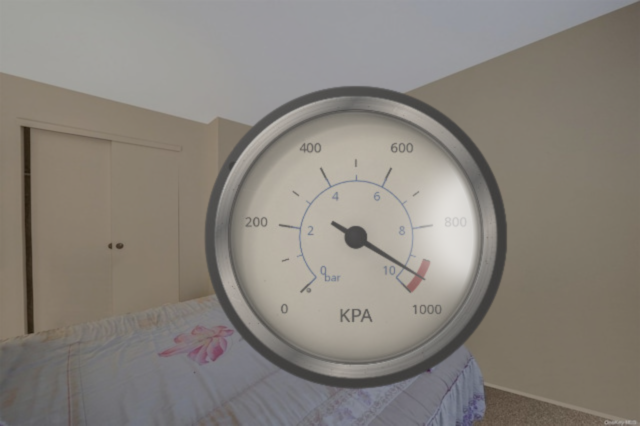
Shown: 950 kPa
